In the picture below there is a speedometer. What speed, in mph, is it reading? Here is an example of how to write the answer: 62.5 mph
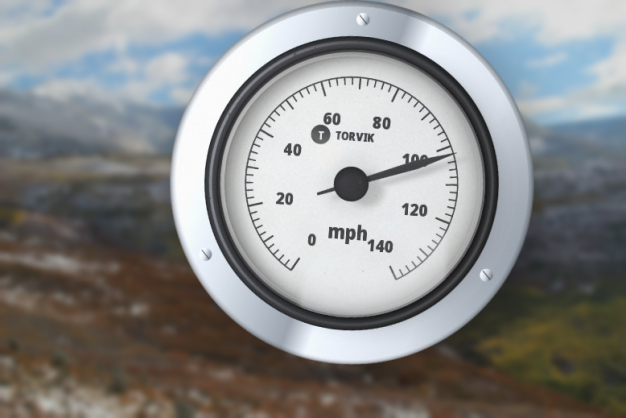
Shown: 102 mph
